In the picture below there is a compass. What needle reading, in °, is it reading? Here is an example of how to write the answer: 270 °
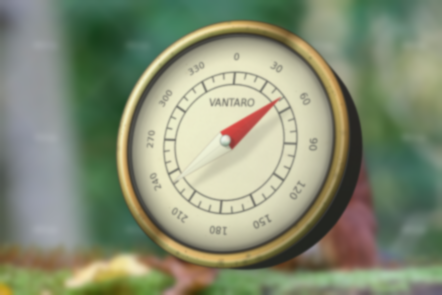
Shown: 50 °
